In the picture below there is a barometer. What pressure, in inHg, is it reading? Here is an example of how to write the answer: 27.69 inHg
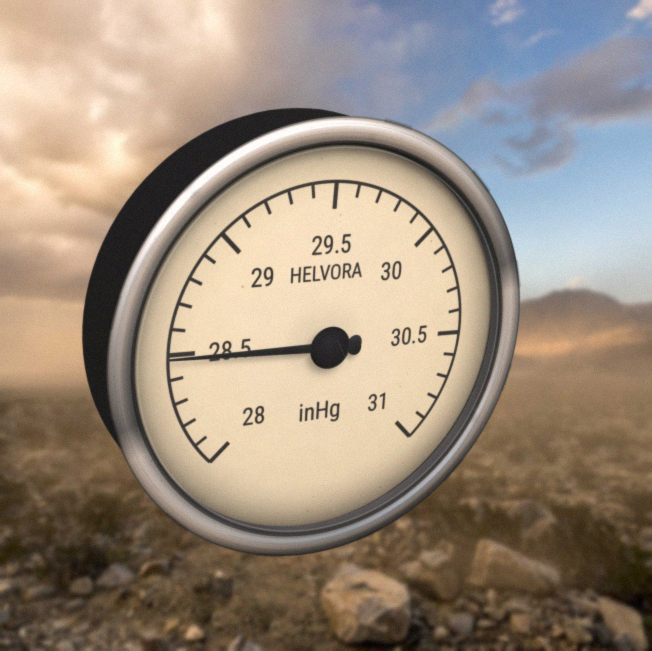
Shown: 28.5 inHg
